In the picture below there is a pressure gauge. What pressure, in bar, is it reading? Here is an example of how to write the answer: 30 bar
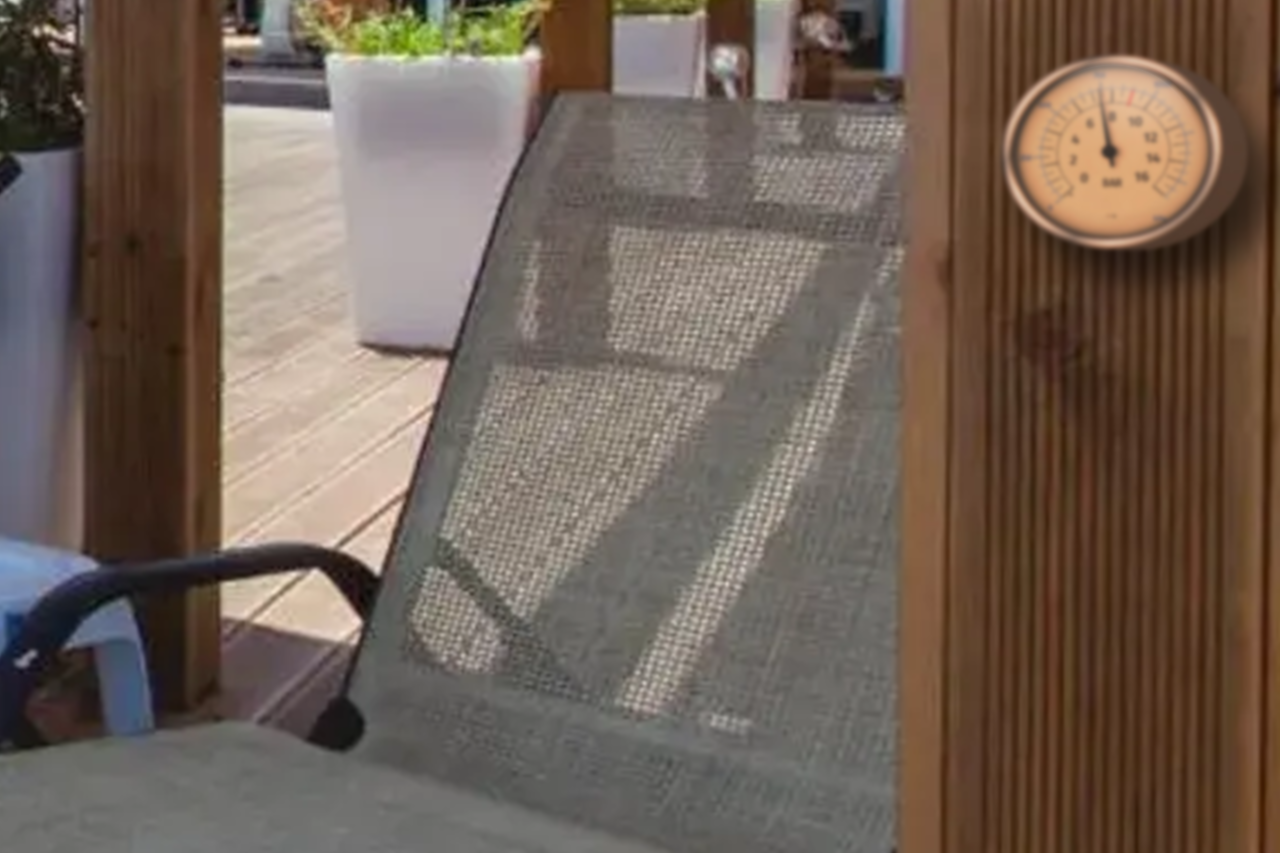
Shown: 7.5 bar
